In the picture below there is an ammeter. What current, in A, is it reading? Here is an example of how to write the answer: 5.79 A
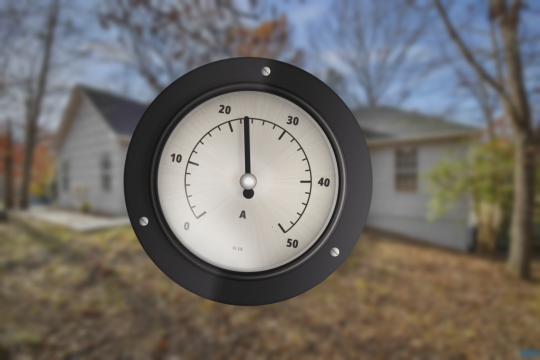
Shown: 23 A
